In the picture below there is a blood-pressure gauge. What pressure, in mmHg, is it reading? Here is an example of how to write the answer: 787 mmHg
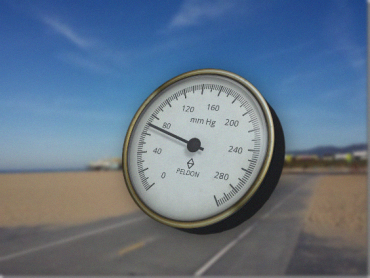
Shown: 70 mmHg
